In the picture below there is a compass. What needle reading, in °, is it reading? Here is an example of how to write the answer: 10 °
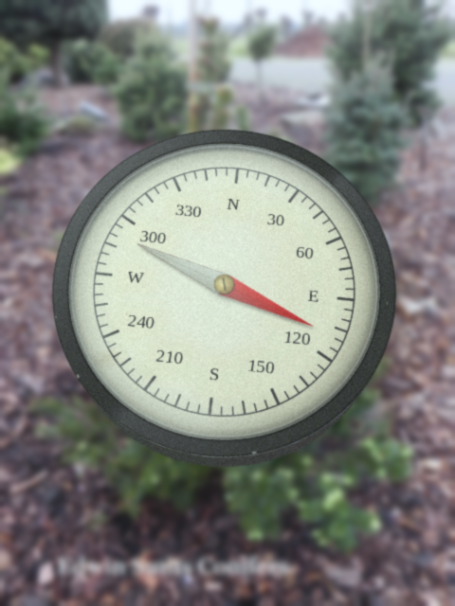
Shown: 110 °
